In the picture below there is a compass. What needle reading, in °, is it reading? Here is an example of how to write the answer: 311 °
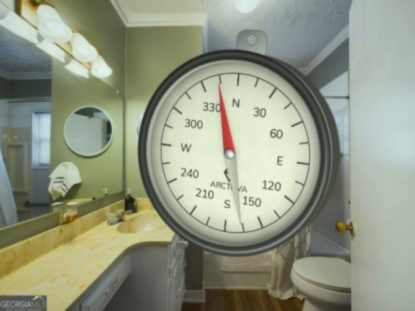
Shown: 345 °
